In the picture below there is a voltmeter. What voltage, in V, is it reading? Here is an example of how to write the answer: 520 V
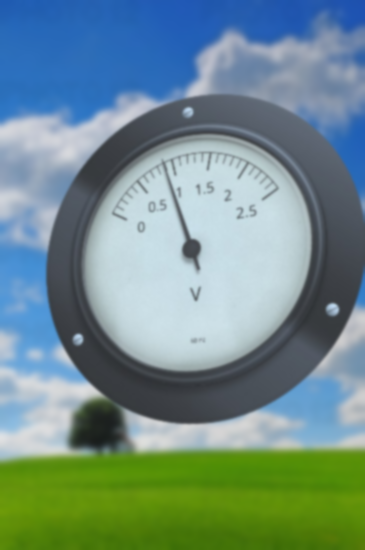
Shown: 0.9 V
